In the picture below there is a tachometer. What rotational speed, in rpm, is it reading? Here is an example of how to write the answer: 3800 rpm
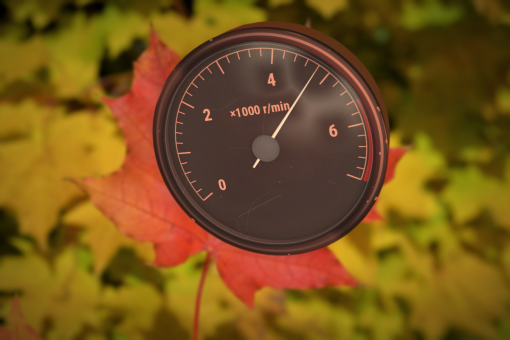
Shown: 4800 rpm
